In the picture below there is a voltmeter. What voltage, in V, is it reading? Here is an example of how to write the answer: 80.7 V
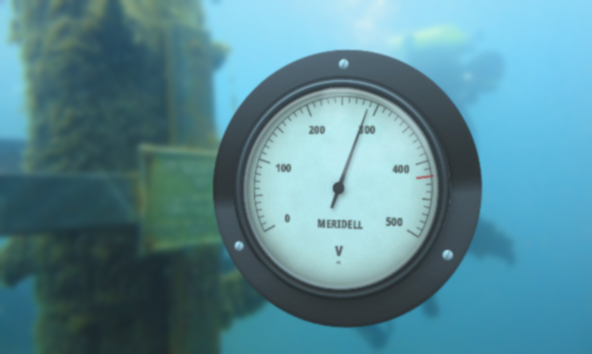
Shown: 290 V
